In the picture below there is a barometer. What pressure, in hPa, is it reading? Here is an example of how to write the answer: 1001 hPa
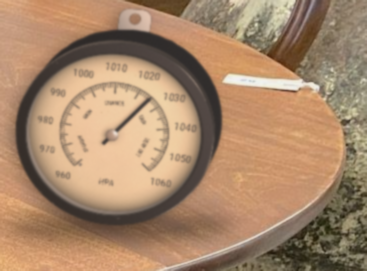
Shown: 1025 hPa
